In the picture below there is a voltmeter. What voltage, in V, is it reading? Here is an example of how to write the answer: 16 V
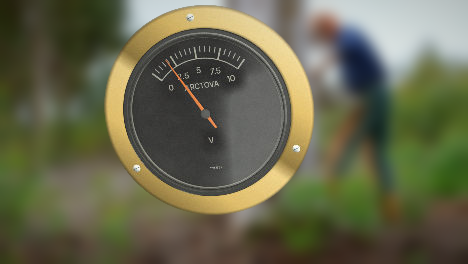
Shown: 2 V
